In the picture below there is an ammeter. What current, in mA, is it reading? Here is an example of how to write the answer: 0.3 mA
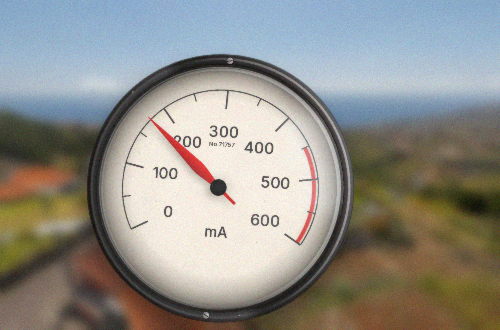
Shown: 175 mA
